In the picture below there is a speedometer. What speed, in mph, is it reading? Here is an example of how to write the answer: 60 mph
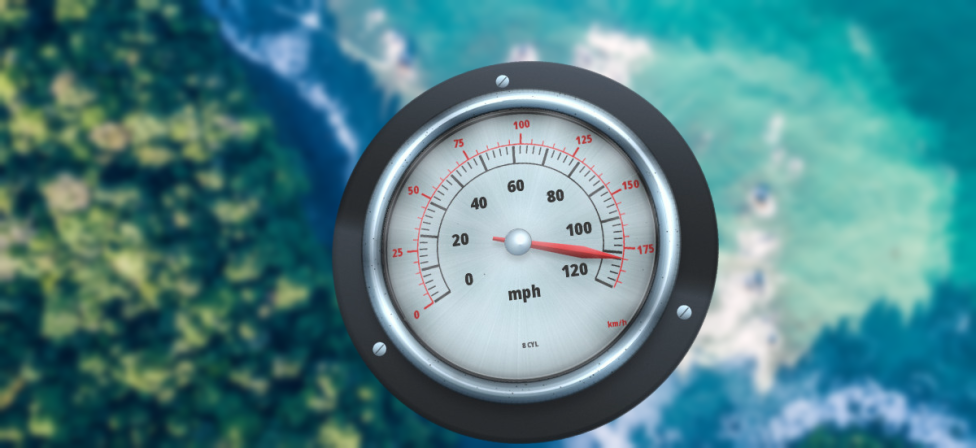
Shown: 112 mph
